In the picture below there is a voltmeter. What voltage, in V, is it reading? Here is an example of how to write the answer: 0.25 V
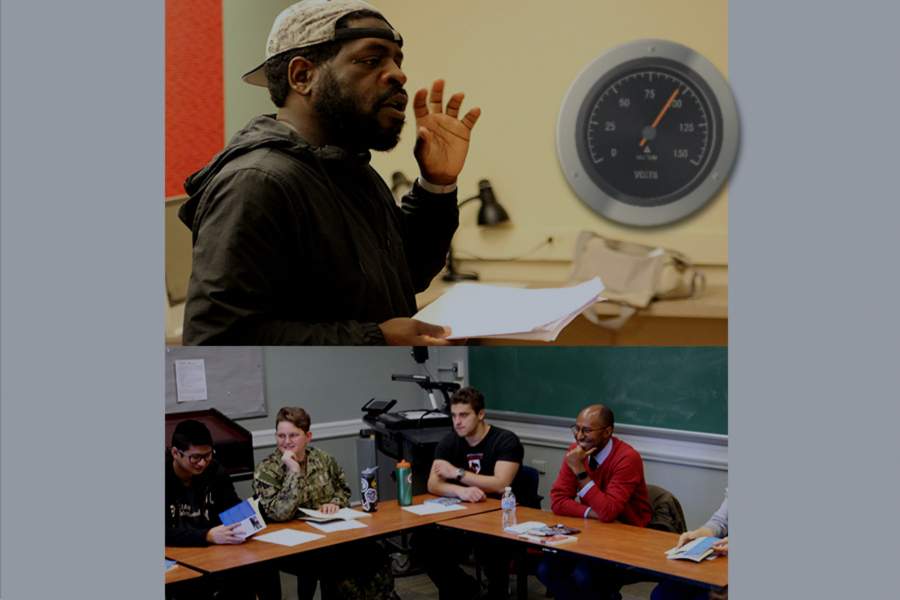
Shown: 95 V
